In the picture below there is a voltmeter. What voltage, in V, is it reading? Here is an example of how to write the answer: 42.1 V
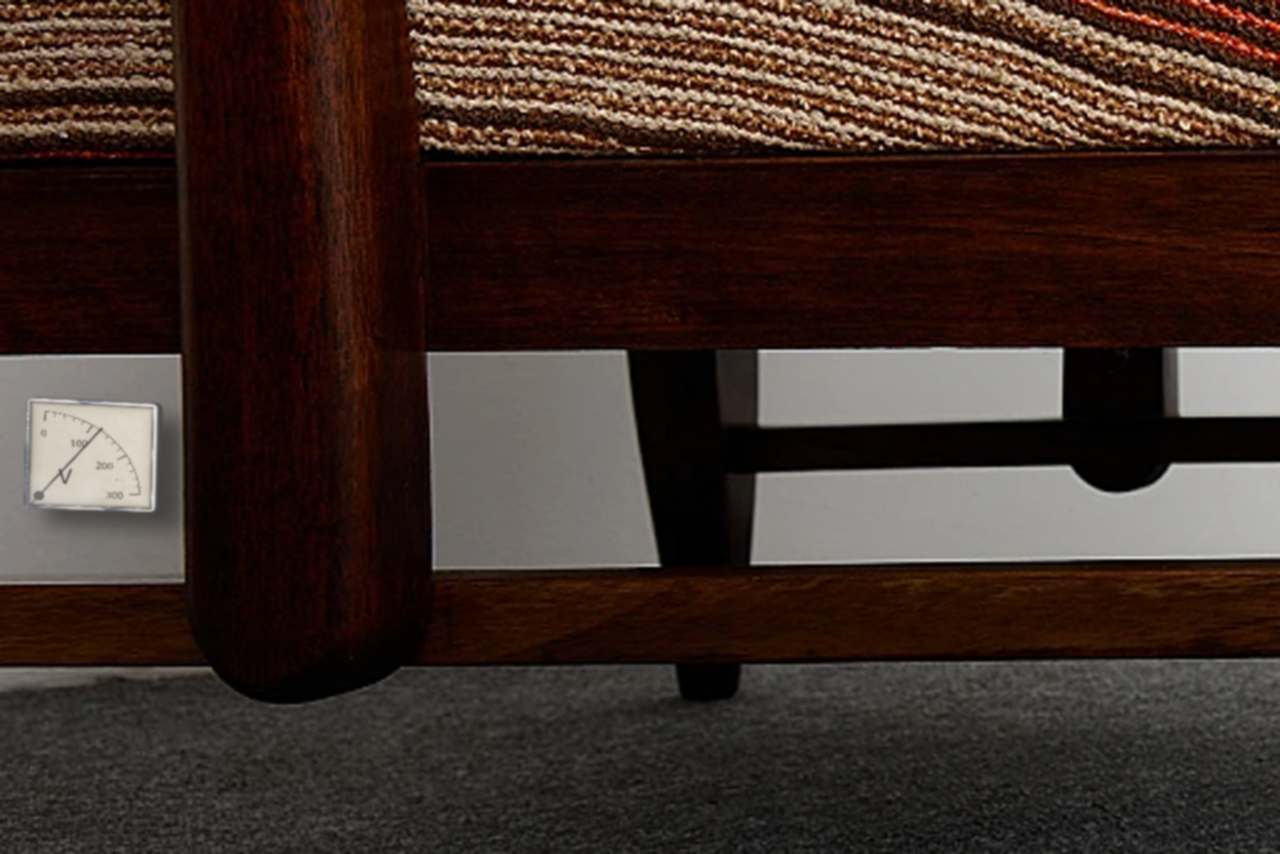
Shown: 120 V
